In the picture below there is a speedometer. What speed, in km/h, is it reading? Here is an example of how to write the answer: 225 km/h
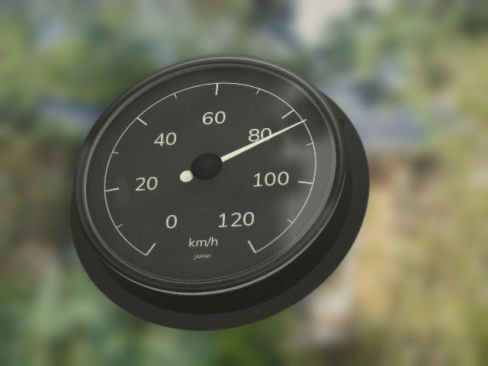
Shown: 85 km/h
